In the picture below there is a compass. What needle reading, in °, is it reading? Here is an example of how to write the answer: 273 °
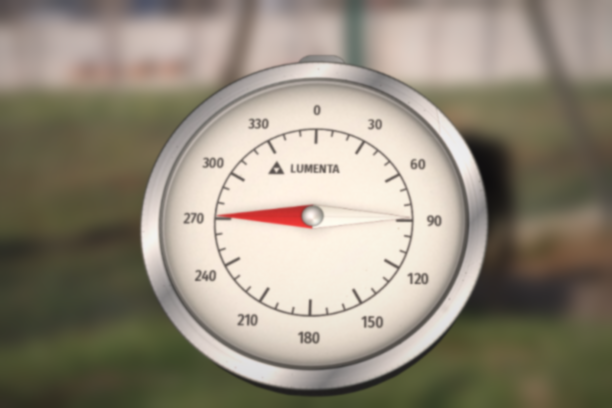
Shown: 270 °
